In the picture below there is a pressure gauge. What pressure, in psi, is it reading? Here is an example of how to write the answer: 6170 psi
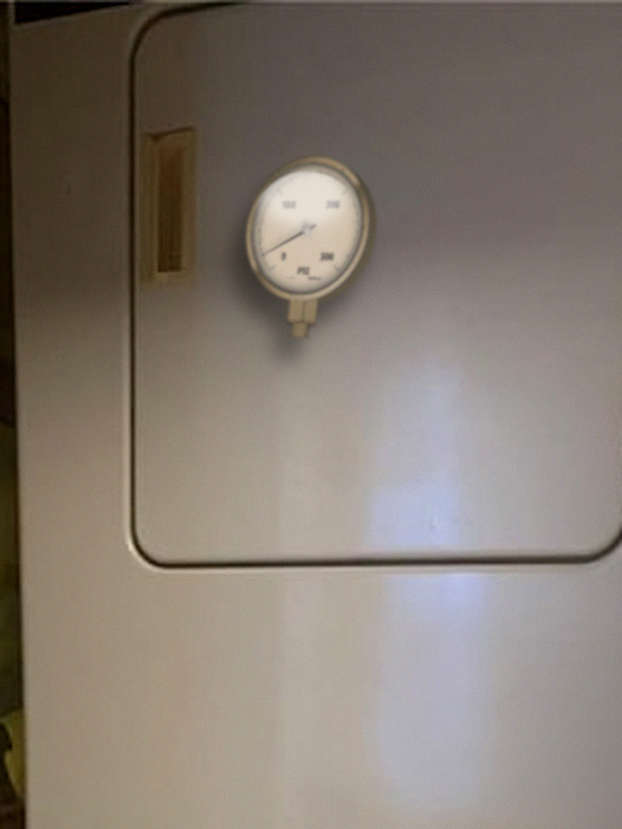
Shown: 20 psi
